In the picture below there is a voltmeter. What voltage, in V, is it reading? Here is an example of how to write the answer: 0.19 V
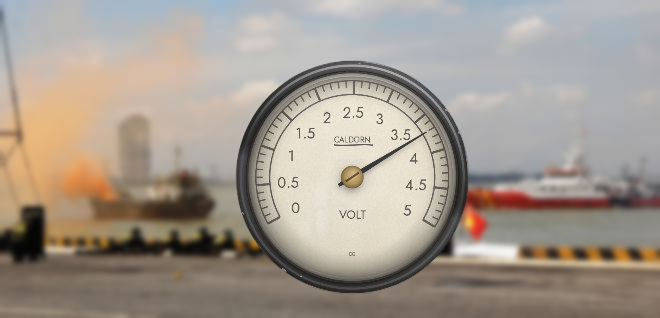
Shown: 3.7 V
